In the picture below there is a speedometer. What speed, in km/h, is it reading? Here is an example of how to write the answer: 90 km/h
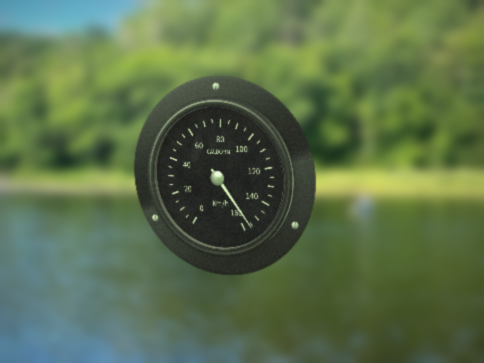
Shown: 155 km/h
